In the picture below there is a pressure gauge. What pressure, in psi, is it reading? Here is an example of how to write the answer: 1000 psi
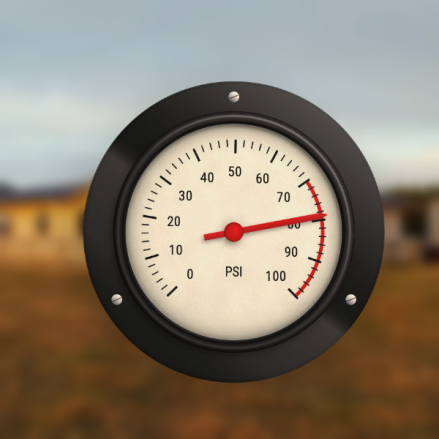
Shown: 79 psi
